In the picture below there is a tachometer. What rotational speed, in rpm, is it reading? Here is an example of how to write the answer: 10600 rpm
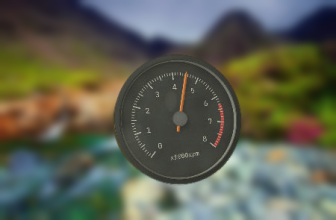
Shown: 4500 rpm
